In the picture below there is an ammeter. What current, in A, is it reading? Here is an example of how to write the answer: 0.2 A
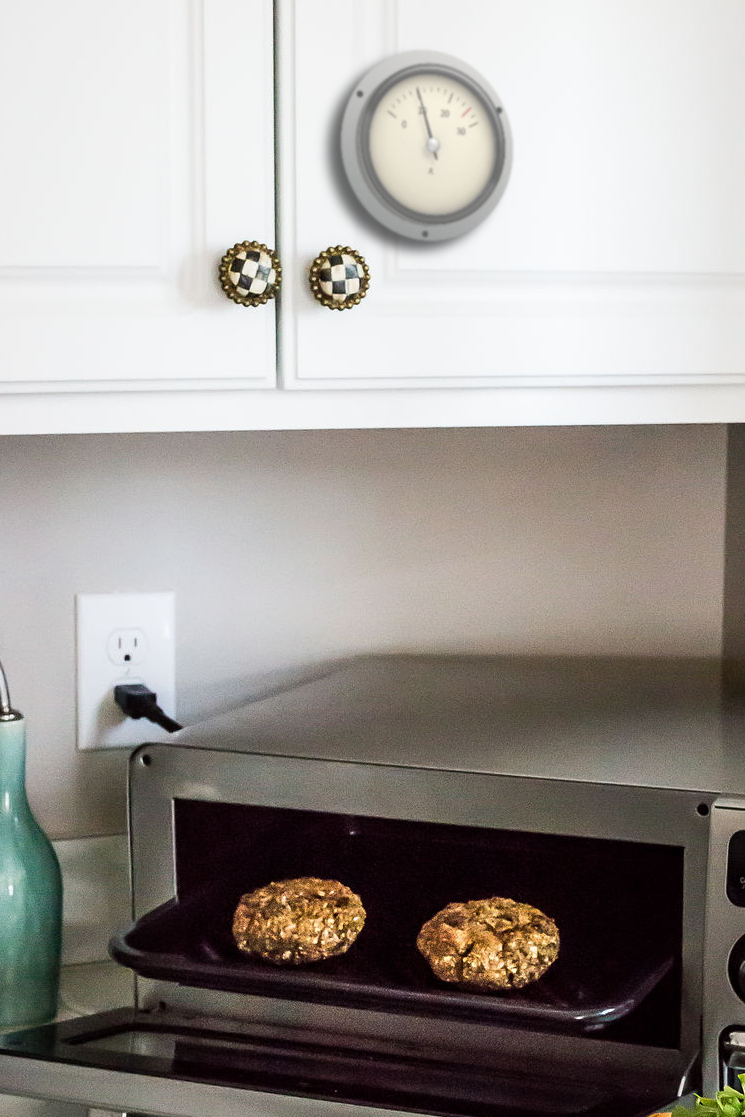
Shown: 10 A
